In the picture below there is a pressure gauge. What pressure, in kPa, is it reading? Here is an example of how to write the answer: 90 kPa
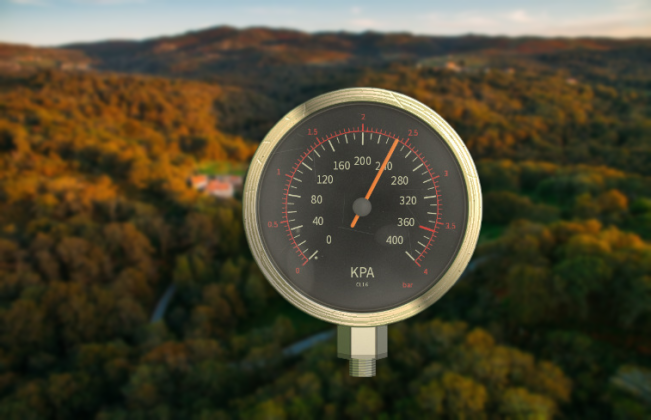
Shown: 240 kPa
